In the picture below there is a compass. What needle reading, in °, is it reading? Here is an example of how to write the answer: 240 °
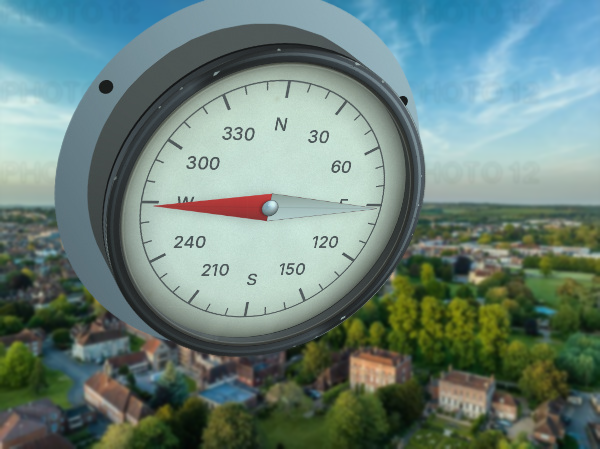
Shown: 270 °
